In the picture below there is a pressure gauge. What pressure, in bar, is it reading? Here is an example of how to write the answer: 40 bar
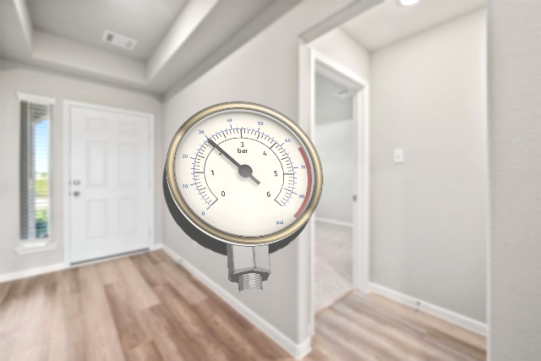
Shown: 2 bar
